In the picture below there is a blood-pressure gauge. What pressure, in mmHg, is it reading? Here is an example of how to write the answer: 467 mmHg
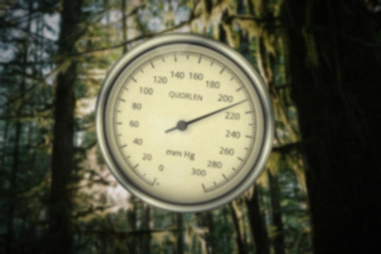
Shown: 210 mmHg
